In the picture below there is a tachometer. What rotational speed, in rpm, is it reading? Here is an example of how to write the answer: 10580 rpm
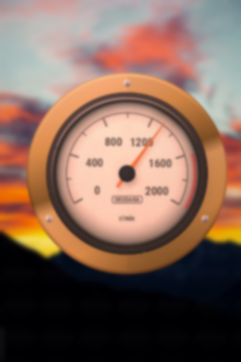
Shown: 1300 rpm
